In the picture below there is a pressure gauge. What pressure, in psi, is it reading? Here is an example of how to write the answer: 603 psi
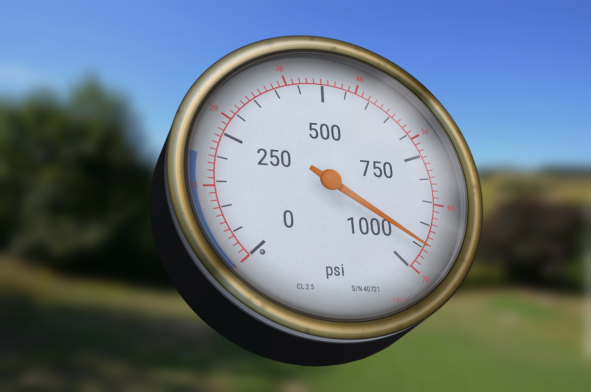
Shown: 950 psi
